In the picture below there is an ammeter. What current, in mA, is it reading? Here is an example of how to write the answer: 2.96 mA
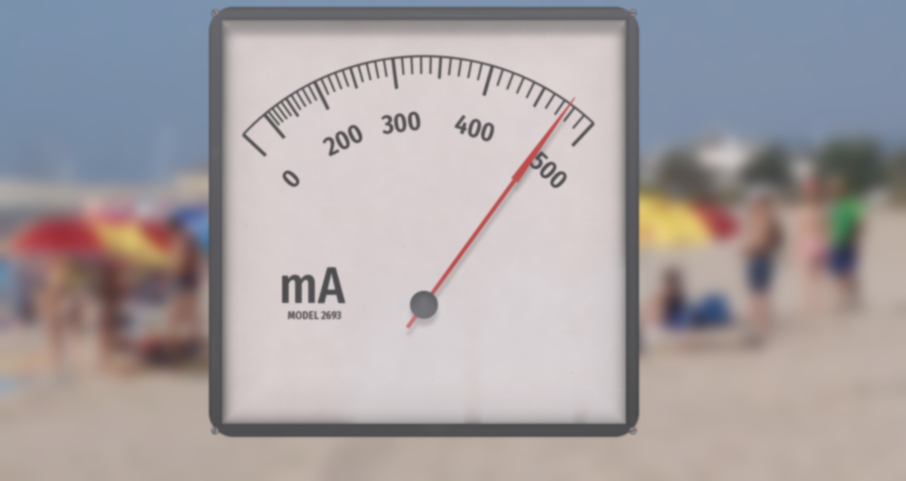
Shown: 475 mA
